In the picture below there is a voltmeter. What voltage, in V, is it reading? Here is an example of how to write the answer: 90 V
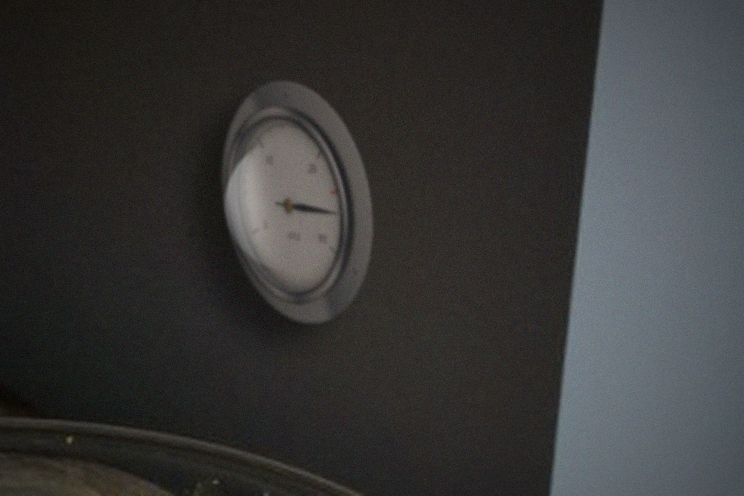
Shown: 26 V
